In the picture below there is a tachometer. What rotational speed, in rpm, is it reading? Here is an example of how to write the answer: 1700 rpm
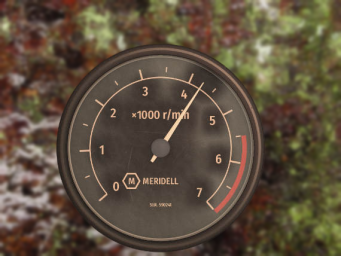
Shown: 4250 rpm
